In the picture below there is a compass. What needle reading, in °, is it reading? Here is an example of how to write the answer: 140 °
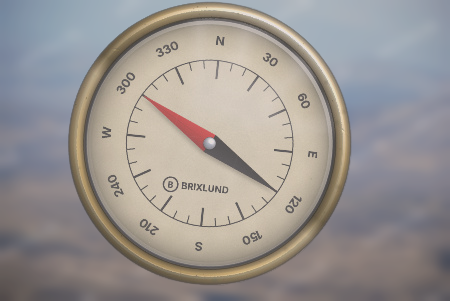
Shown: 300 °
